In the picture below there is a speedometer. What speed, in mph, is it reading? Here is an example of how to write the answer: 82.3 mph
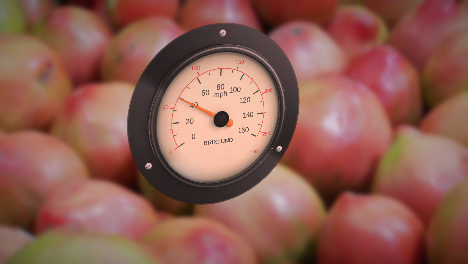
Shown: 40 mph
